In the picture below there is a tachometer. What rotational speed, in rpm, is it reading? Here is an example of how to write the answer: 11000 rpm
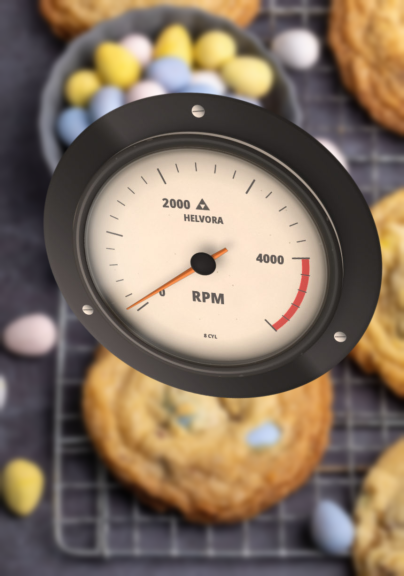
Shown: 100 rpm
